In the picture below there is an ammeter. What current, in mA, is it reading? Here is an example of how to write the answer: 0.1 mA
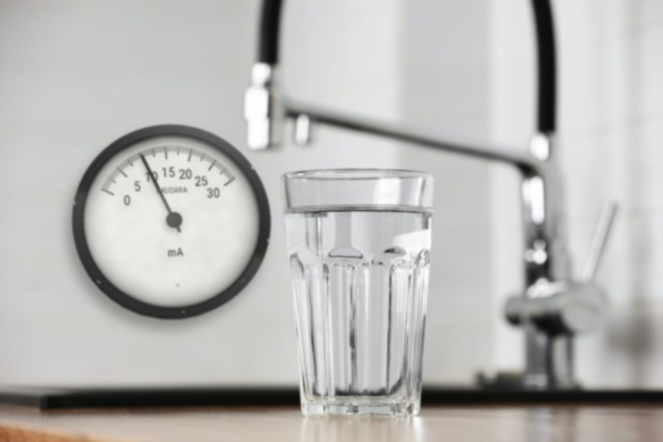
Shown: 10 mA
